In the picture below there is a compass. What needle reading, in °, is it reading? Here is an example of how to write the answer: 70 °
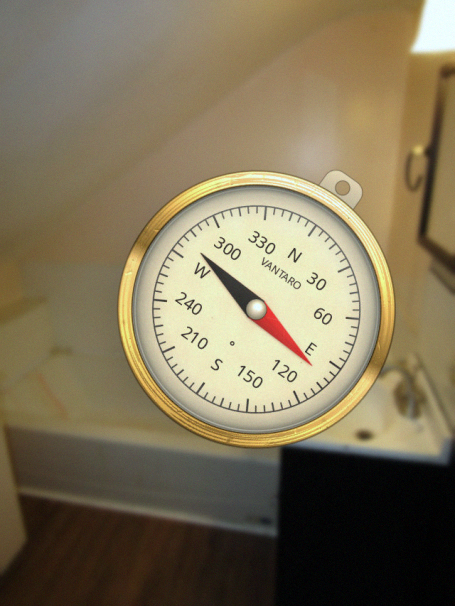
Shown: 100 °
